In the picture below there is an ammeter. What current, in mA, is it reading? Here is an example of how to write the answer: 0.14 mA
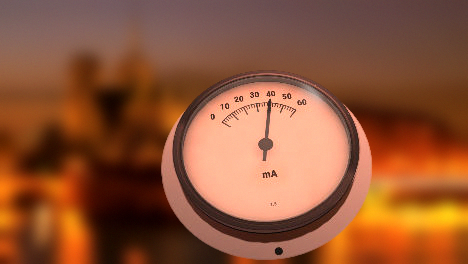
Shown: 40 mA
